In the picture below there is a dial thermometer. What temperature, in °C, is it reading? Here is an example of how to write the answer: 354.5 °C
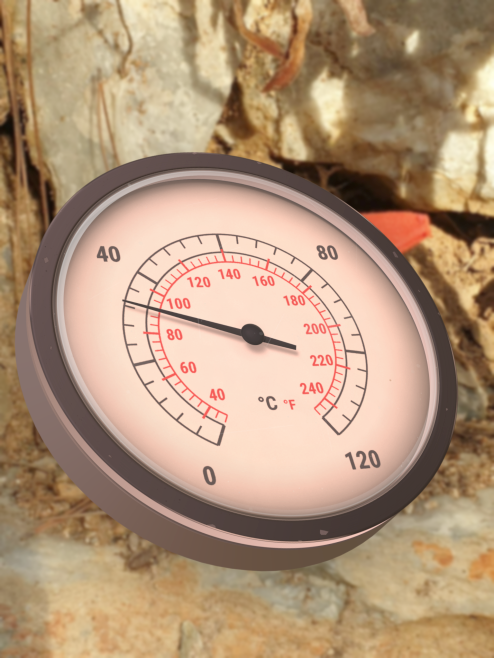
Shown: 32 °C
